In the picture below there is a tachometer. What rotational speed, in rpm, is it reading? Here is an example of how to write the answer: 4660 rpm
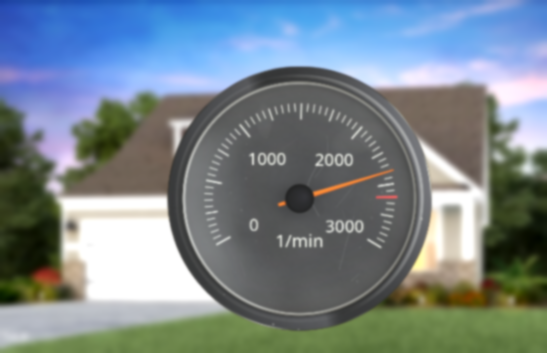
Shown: 2400 rpm
